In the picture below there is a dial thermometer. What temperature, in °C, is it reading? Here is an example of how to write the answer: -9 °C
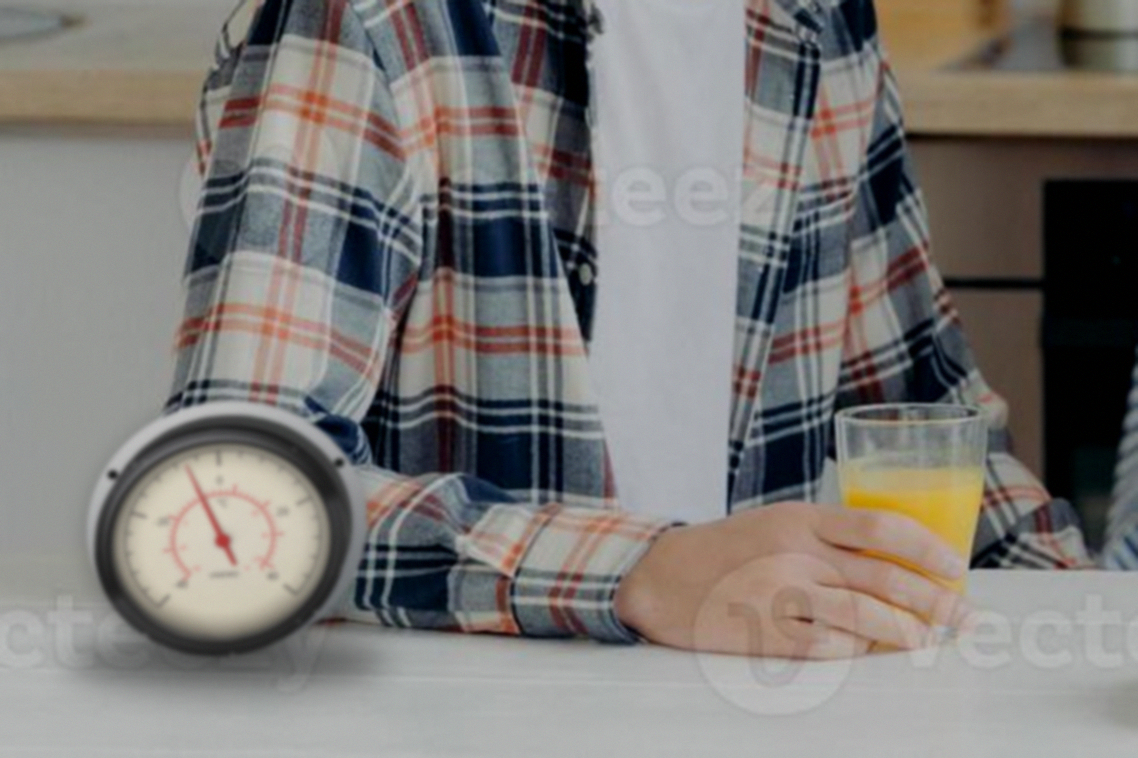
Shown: -6 °C
